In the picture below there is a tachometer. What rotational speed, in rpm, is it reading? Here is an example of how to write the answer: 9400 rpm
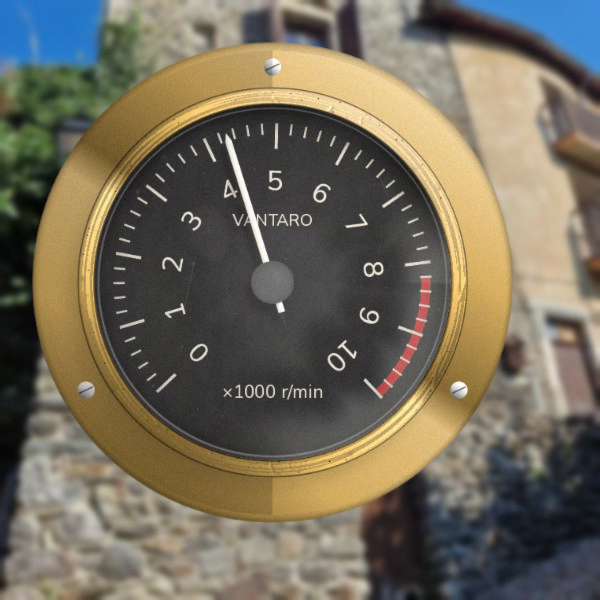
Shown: 4300 rpm
